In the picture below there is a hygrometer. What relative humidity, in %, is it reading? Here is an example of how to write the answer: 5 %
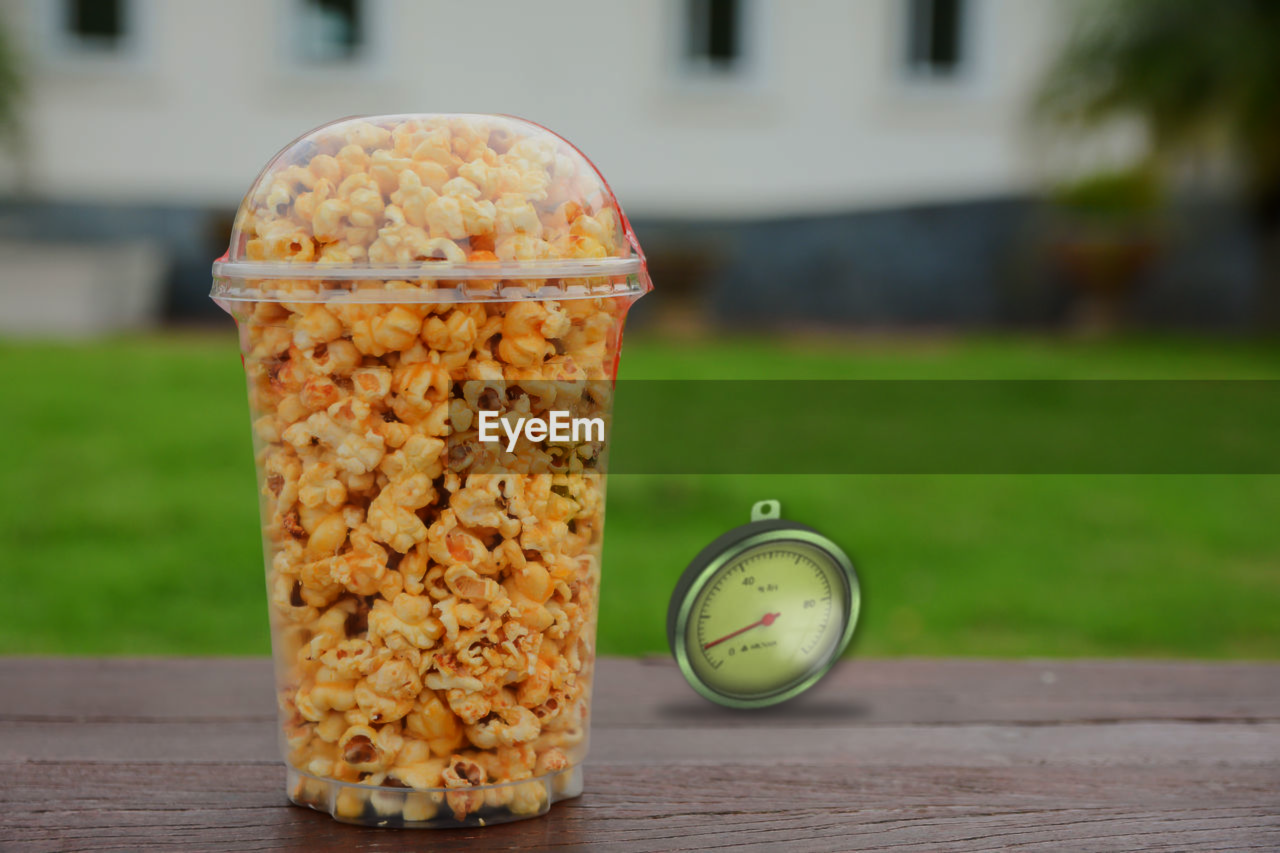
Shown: 10 %
